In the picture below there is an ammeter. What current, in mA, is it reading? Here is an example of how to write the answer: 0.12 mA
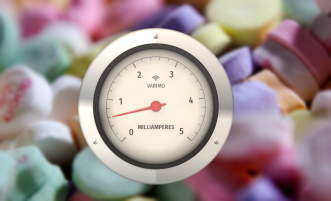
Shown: 0.6 mA
